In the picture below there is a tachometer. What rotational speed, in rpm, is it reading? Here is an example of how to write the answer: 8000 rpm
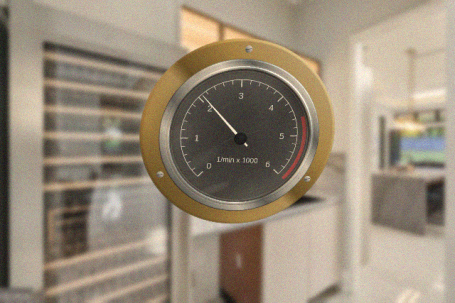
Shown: 2100 rpm
